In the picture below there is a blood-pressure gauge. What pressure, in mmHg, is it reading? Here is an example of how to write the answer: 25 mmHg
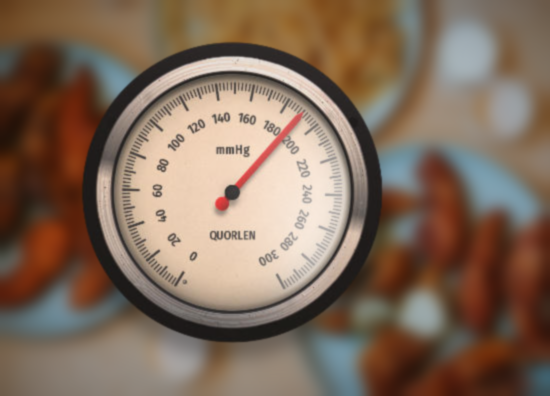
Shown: 190 mmHg
